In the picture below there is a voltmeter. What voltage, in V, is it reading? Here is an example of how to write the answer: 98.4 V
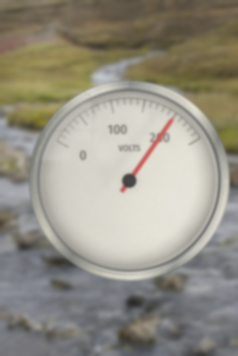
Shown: 200 V
